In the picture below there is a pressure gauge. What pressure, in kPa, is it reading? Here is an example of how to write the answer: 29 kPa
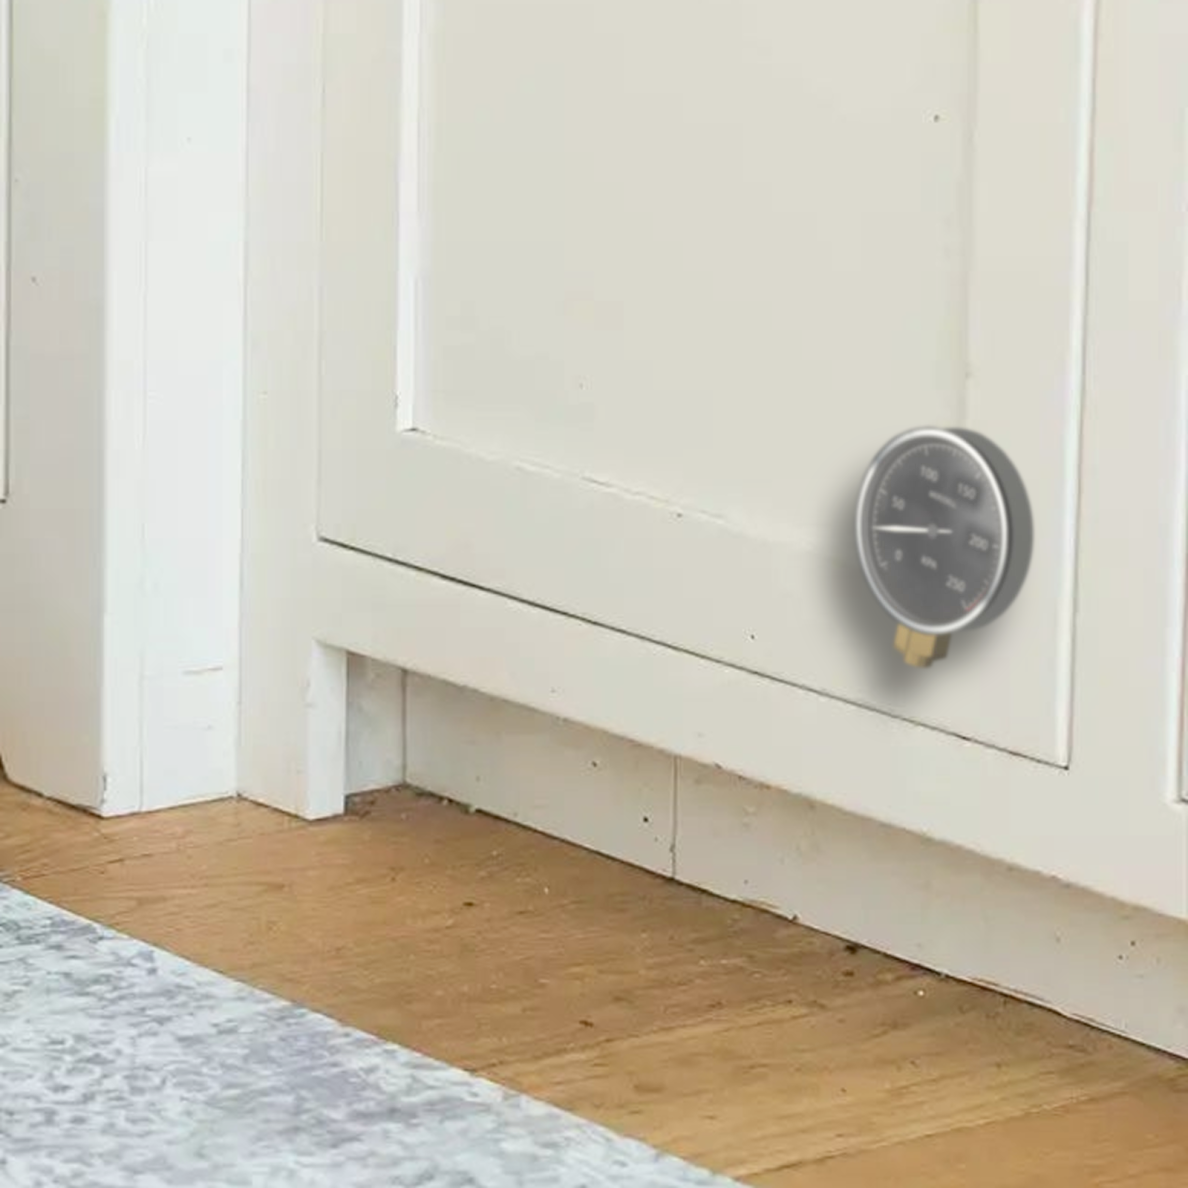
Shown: 25 kPa
